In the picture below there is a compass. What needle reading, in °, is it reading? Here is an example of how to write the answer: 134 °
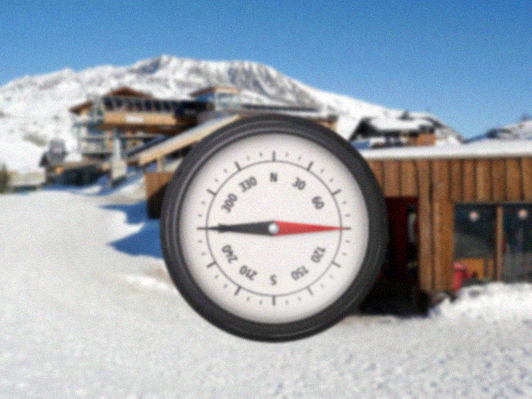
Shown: 90 °
